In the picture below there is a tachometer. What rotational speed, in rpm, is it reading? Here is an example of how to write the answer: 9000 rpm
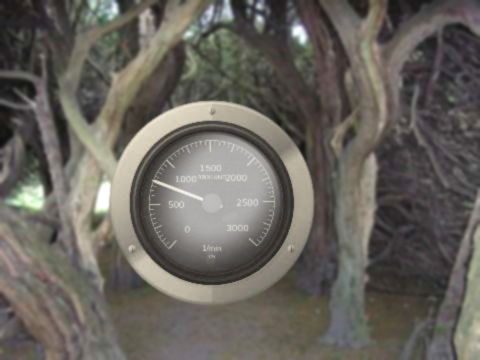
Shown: 750 rpm
